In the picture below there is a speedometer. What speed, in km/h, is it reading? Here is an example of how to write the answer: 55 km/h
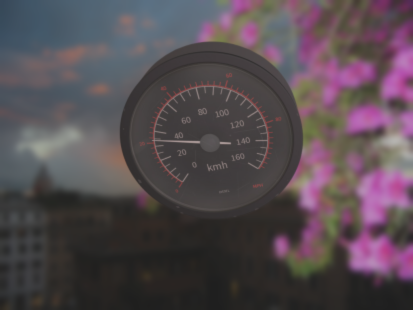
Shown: 35 km/h
